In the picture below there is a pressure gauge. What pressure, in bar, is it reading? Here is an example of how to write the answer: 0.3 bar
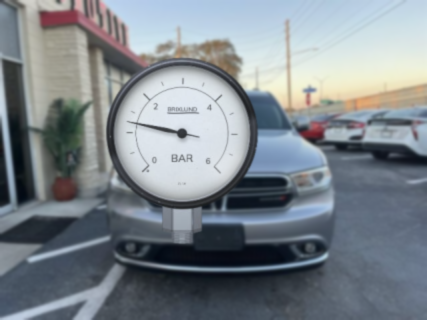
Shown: 1.25 bar
